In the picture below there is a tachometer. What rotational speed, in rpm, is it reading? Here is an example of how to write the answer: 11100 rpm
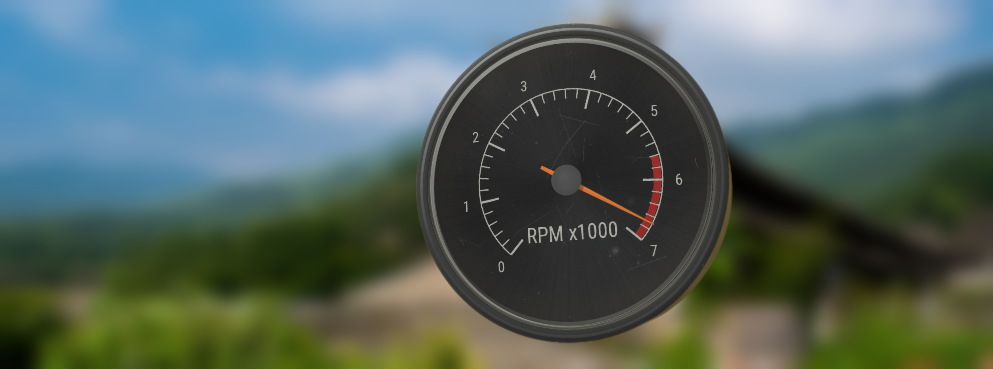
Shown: 6700 rpm
